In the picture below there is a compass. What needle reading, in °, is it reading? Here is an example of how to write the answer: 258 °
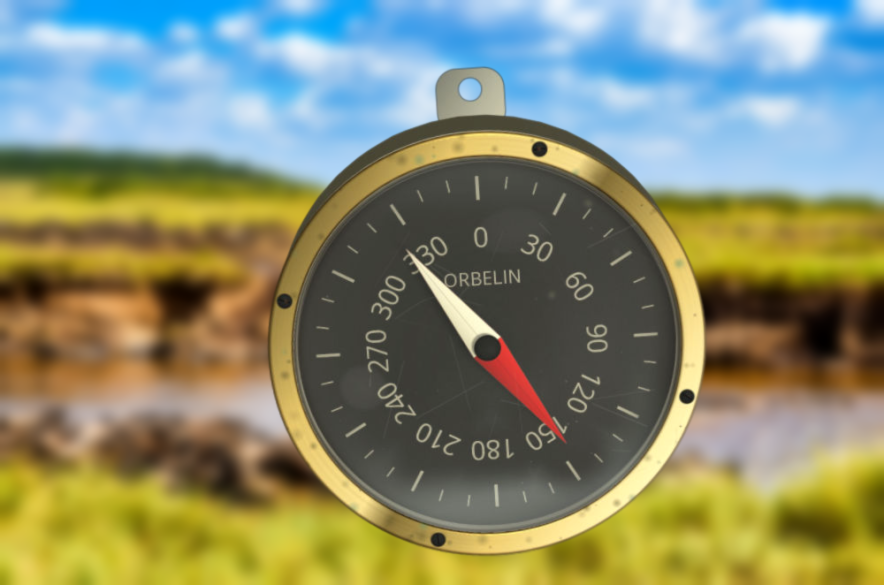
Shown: 145 °
